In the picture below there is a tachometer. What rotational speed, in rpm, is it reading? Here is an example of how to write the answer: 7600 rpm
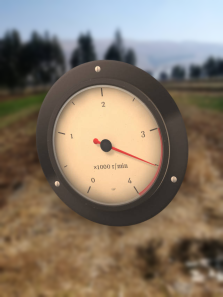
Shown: 3500 rpm
